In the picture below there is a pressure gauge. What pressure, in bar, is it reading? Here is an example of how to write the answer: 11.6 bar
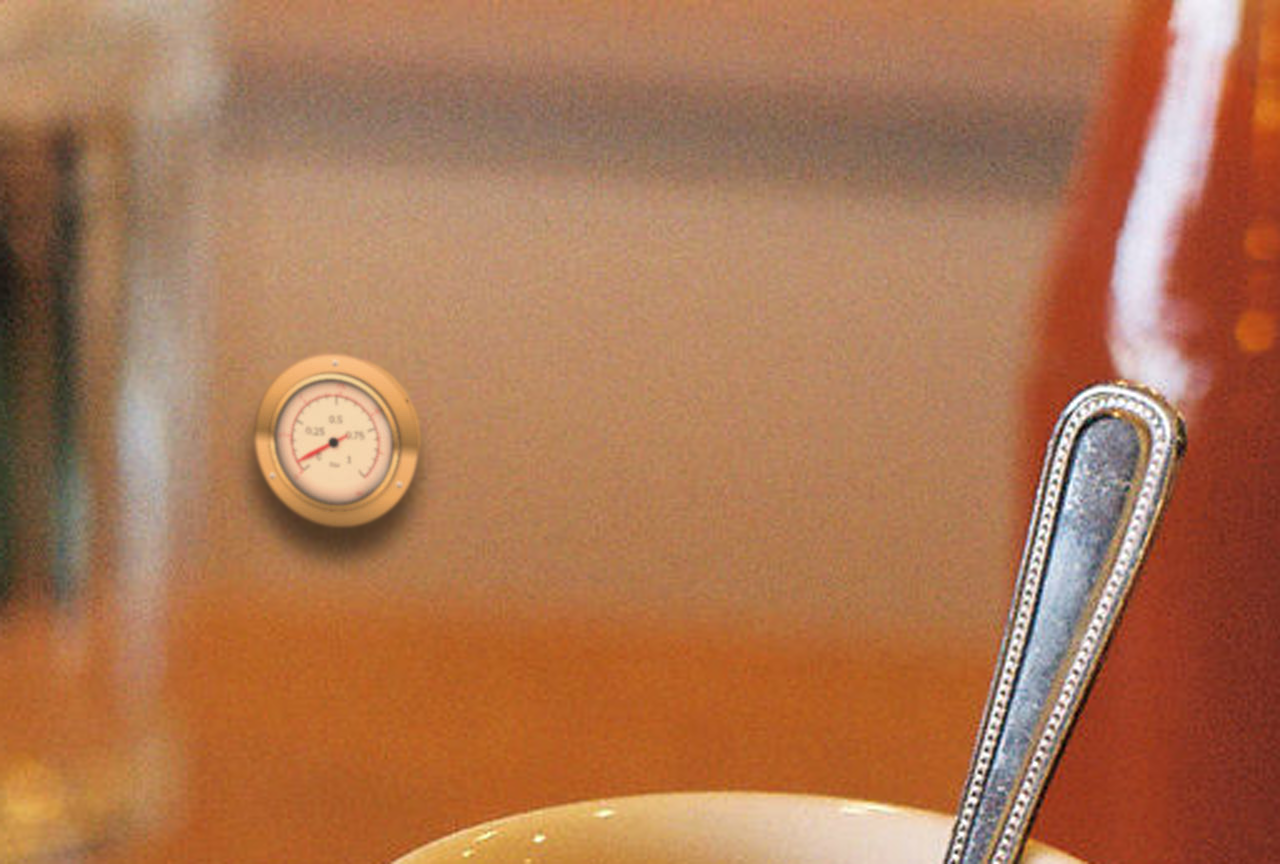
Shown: 0.05 bar
